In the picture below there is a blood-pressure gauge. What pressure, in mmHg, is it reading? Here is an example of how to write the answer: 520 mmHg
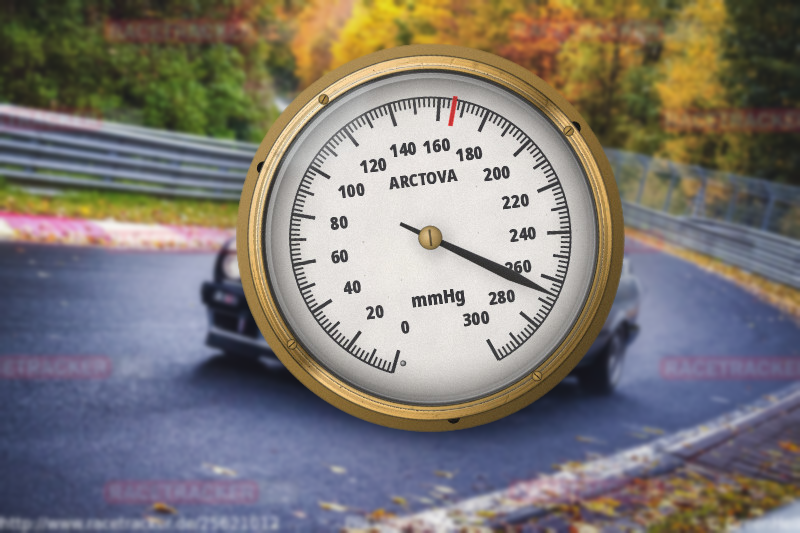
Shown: 266 mmHg
